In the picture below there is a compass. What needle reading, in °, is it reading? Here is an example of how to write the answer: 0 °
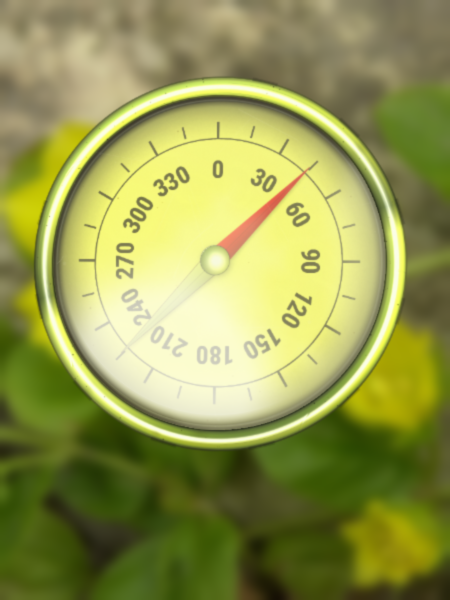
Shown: 45 °
